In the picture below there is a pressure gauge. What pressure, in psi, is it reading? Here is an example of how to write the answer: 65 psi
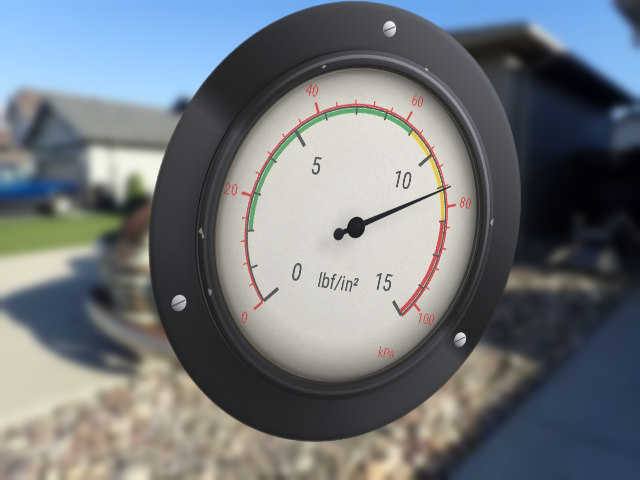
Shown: 11 psi
